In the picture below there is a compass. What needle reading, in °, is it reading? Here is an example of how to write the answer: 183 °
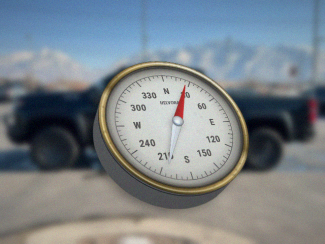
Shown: 25 °
